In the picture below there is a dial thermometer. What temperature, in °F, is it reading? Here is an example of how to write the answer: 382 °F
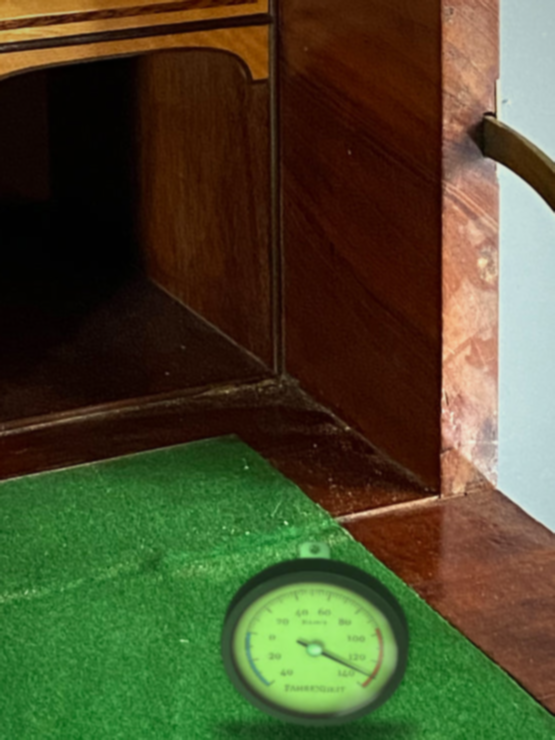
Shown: 130 °F
